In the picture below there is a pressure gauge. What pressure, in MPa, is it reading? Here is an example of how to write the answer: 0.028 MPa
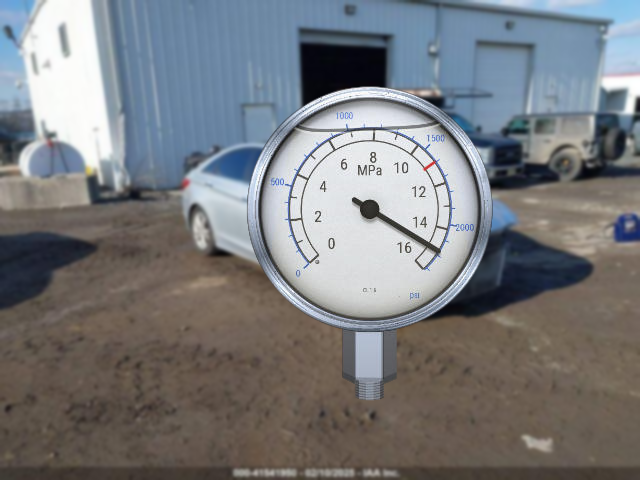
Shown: 15 MPa
